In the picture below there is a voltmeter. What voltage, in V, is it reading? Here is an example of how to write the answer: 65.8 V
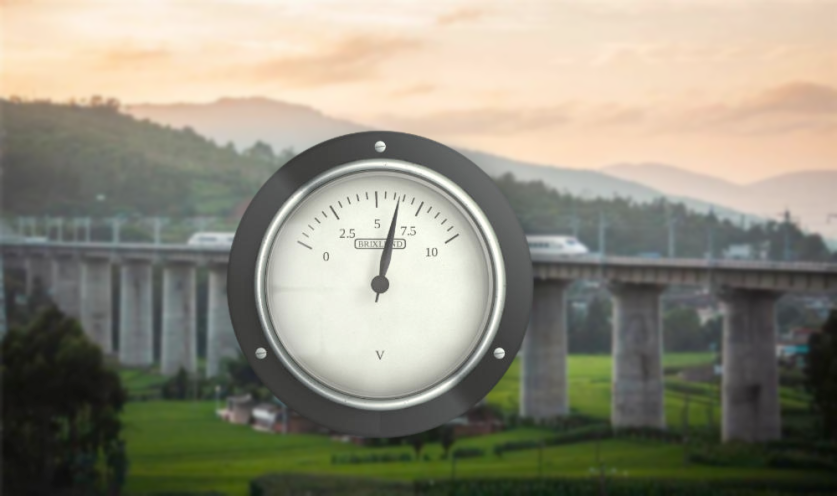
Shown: 6.25 V
